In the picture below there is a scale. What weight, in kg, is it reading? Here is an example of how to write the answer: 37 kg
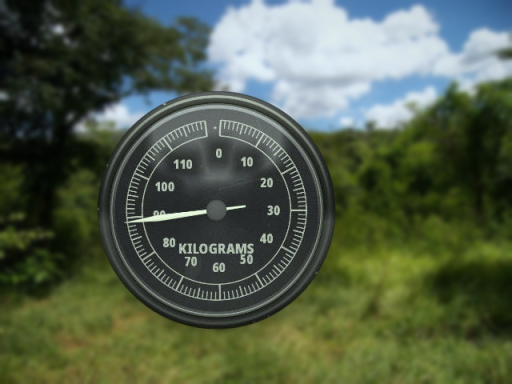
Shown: 89 kg
